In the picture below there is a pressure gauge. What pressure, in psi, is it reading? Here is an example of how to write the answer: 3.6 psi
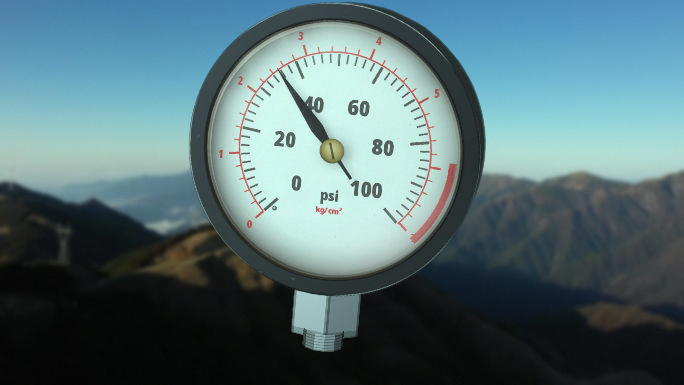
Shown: 36 psi
